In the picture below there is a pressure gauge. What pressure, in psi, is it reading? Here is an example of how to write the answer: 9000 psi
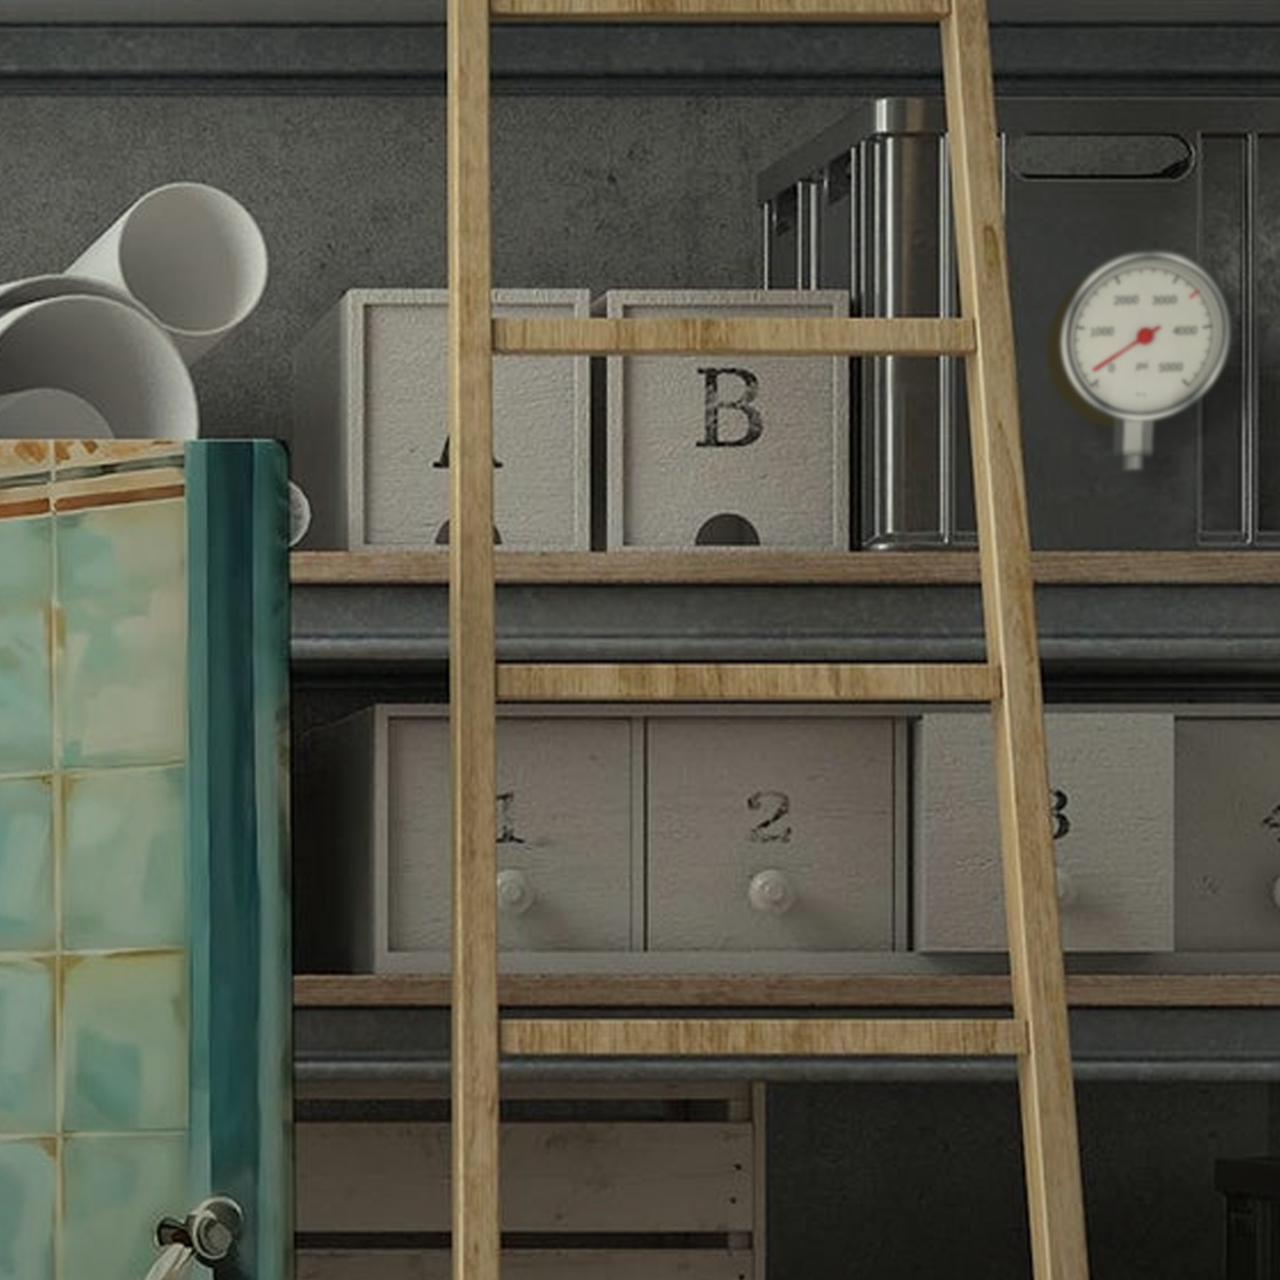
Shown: 200 psi
